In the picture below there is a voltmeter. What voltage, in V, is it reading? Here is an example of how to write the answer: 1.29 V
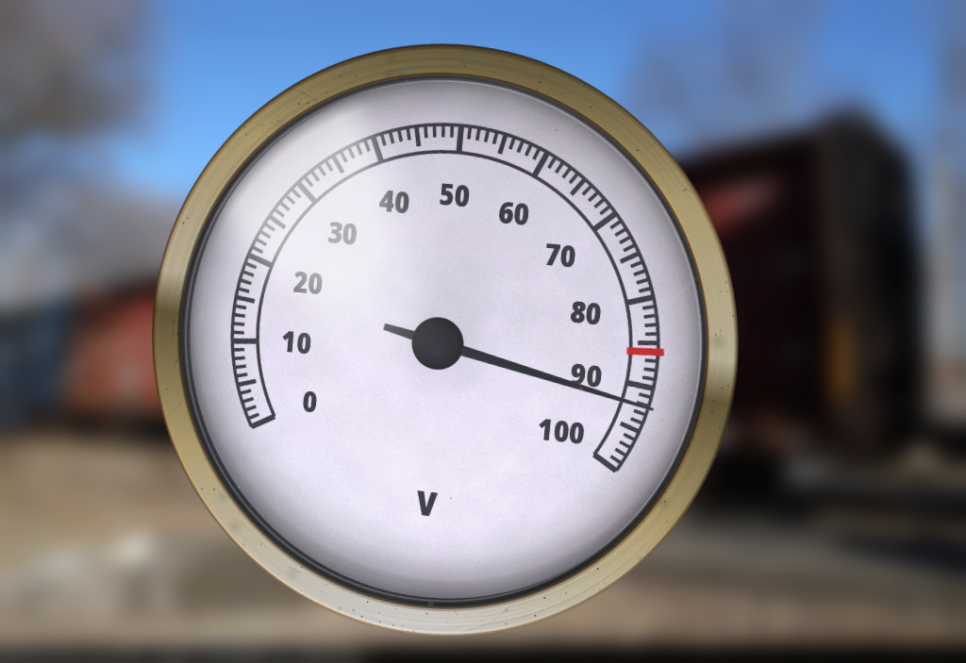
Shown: 92 V
